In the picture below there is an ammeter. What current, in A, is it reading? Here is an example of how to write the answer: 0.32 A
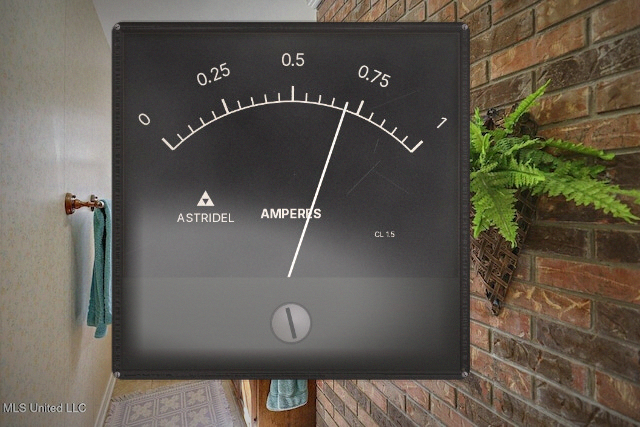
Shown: 0.7 A
